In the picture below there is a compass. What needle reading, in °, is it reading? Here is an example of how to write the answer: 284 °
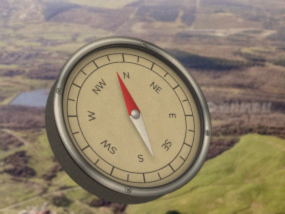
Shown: 345 °
